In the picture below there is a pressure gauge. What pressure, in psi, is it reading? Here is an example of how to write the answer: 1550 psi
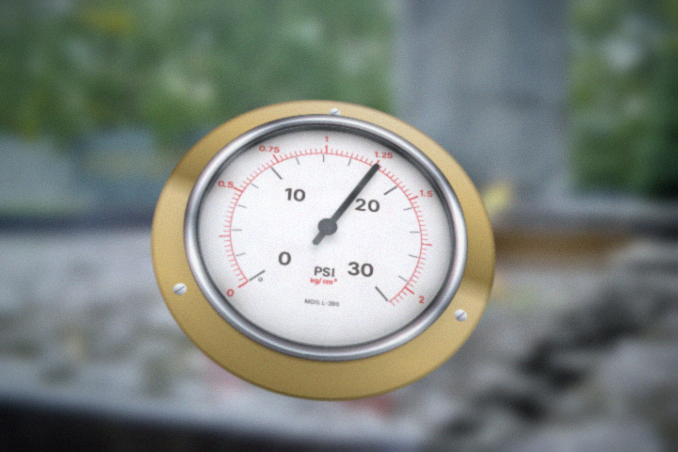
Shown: 18 psi
